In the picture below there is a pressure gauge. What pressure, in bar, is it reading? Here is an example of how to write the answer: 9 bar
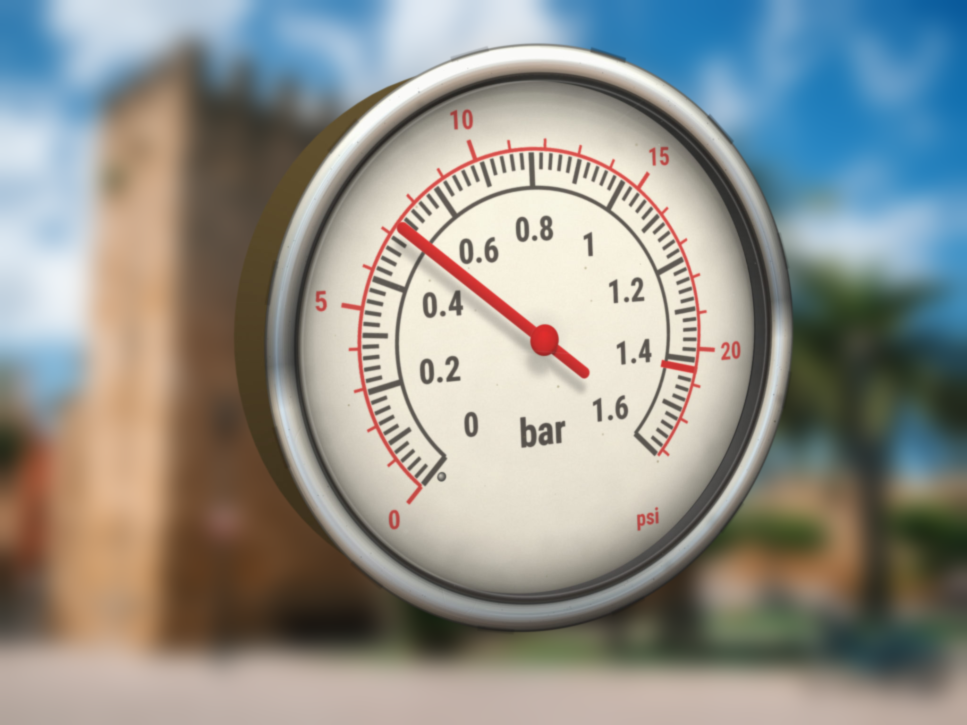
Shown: 0.5 bar
